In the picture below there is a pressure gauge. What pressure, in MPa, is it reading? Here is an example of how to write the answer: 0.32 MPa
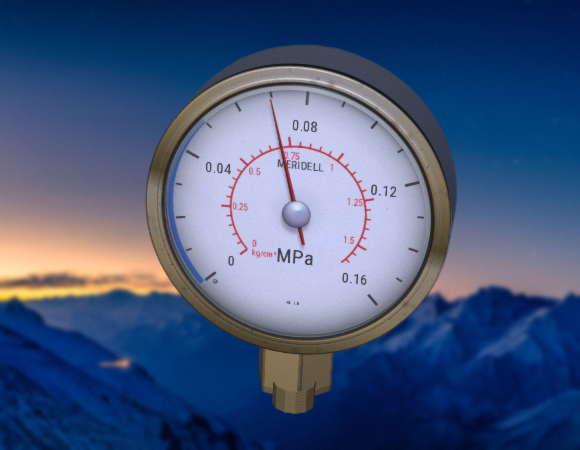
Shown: 0.07 MPa
